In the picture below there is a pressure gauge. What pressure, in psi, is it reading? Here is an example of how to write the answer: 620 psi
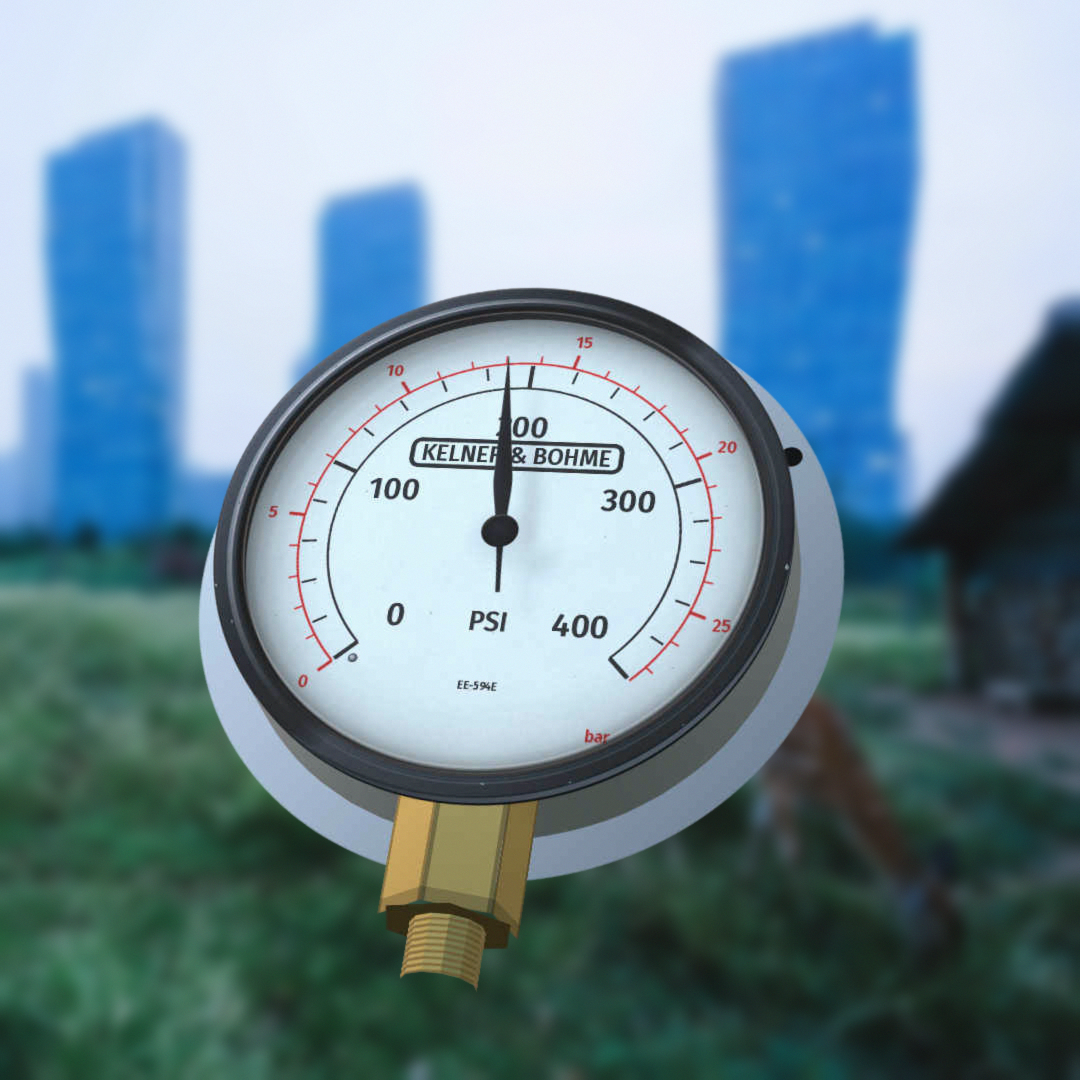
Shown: 190 psi
